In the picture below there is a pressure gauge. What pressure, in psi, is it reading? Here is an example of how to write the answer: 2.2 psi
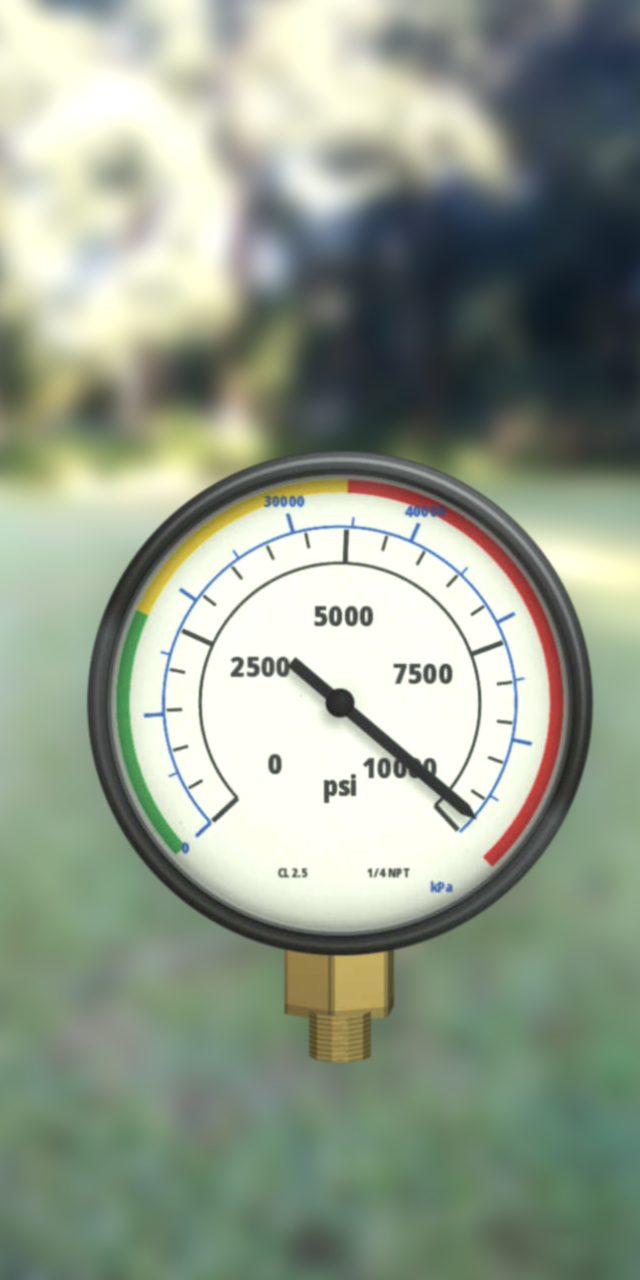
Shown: 9750 psi
